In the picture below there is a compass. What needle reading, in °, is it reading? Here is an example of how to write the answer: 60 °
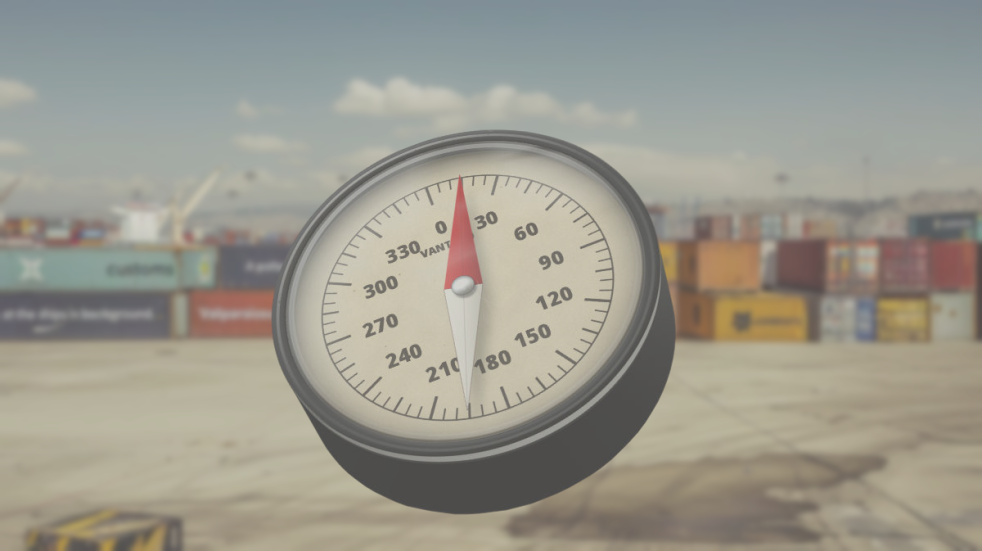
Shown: 15 °
